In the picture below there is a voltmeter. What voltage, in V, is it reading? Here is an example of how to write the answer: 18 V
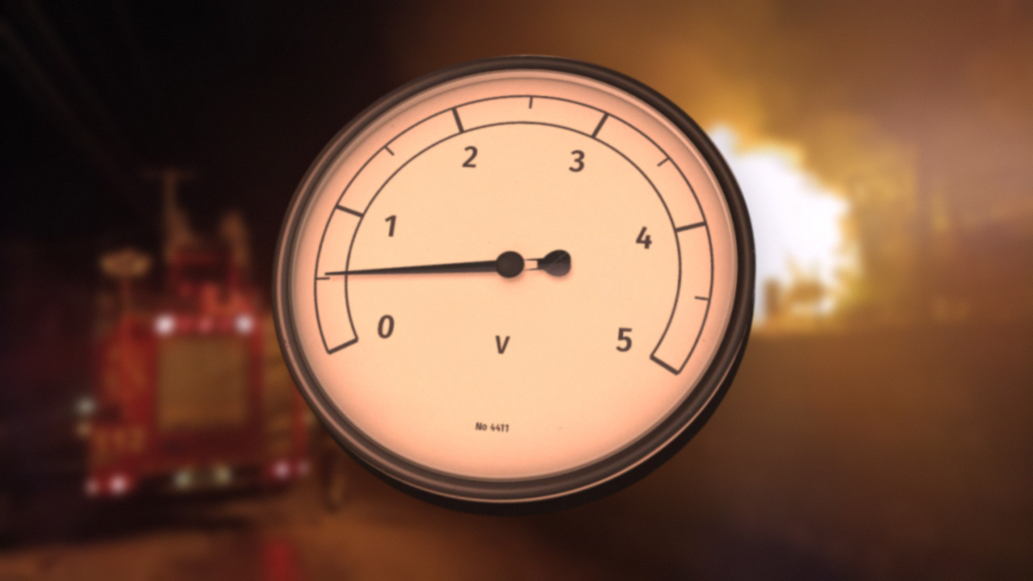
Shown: 0.5 V
